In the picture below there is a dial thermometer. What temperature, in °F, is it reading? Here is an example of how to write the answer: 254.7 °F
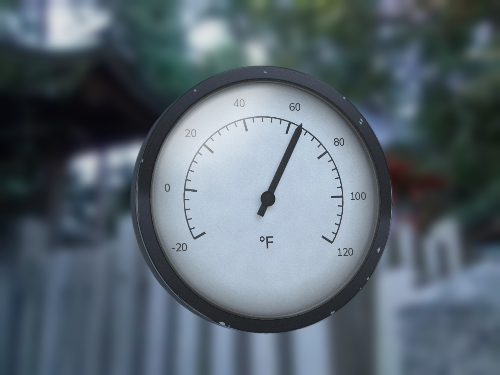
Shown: 64 °F
